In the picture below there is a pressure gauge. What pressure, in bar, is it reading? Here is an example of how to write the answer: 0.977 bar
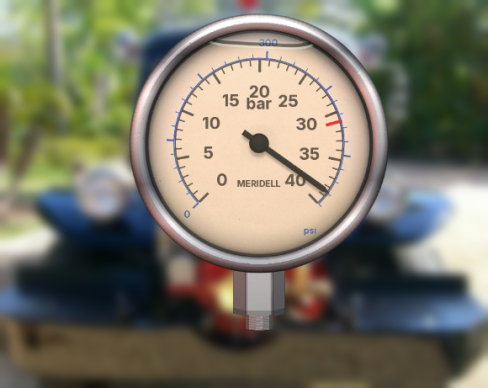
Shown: 38.5 bar
